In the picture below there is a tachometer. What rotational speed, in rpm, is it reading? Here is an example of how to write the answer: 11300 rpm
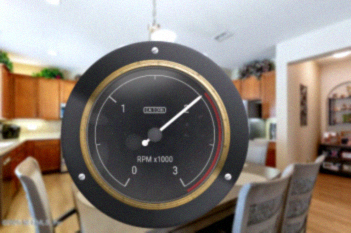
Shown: 2000 rpm
